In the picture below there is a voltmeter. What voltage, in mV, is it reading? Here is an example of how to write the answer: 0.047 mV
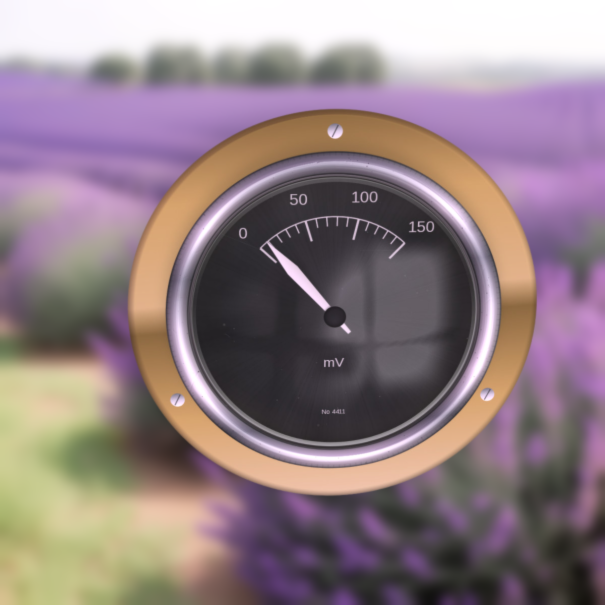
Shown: 10 mV
